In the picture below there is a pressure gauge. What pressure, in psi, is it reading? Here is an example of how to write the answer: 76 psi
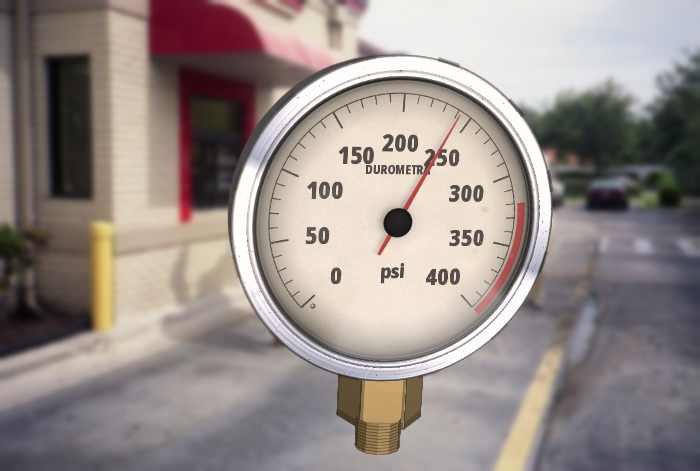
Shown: 240 psi
